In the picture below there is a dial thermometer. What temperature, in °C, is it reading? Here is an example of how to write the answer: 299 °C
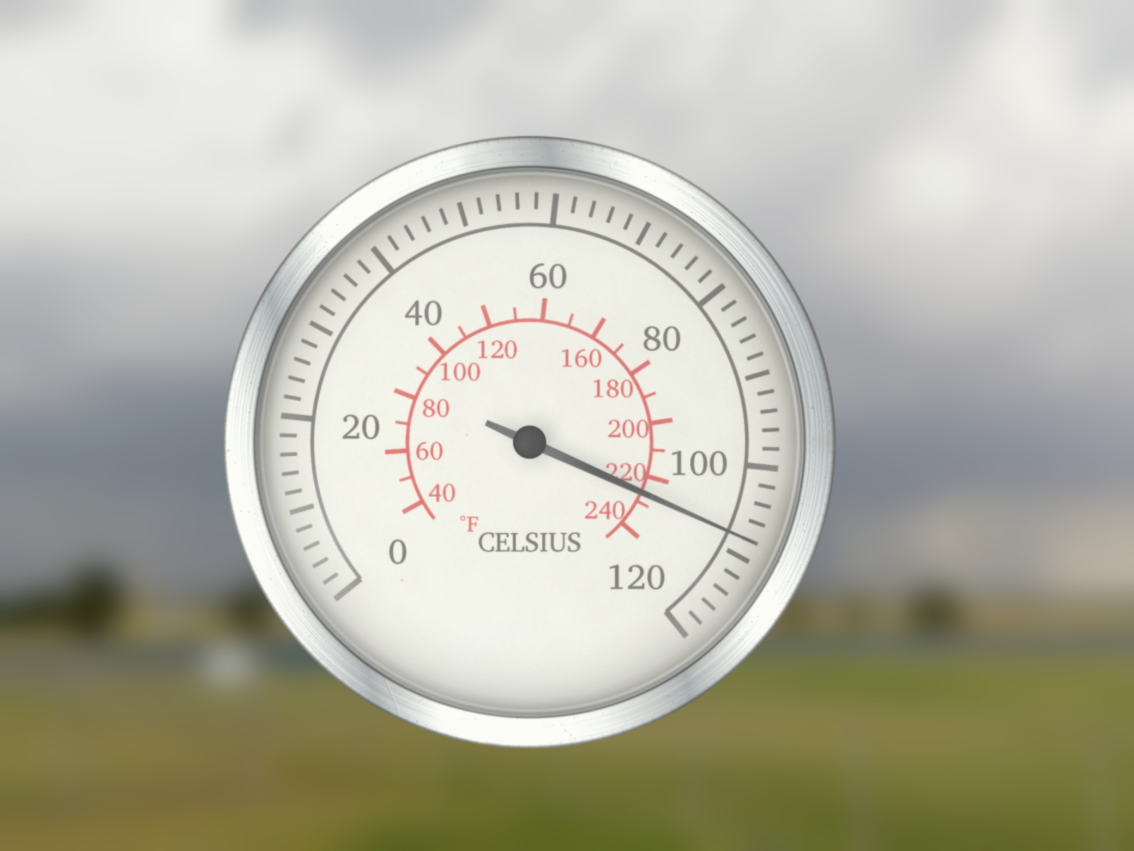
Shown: 108 °C
